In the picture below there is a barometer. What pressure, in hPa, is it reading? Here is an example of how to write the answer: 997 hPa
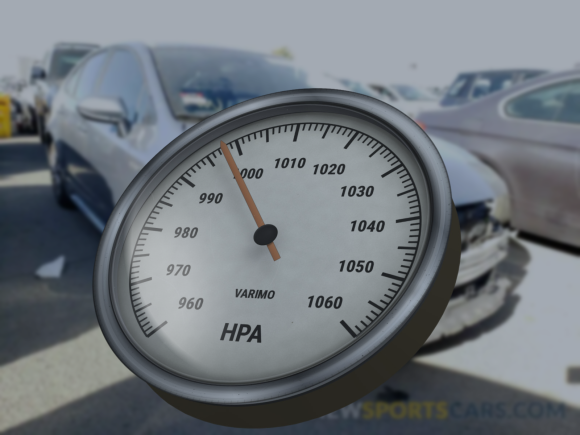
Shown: 998 hPa
